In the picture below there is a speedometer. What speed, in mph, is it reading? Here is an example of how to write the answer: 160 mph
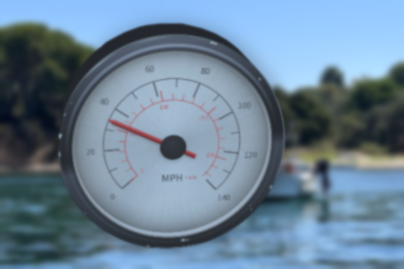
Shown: 35 mph
